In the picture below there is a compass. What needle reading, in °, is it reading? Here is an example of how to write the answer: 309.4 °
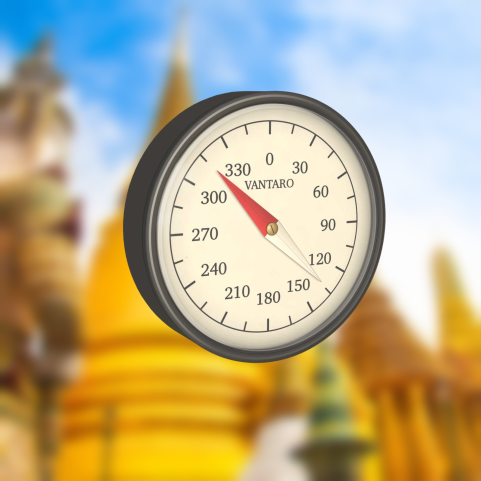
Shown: 315 °
